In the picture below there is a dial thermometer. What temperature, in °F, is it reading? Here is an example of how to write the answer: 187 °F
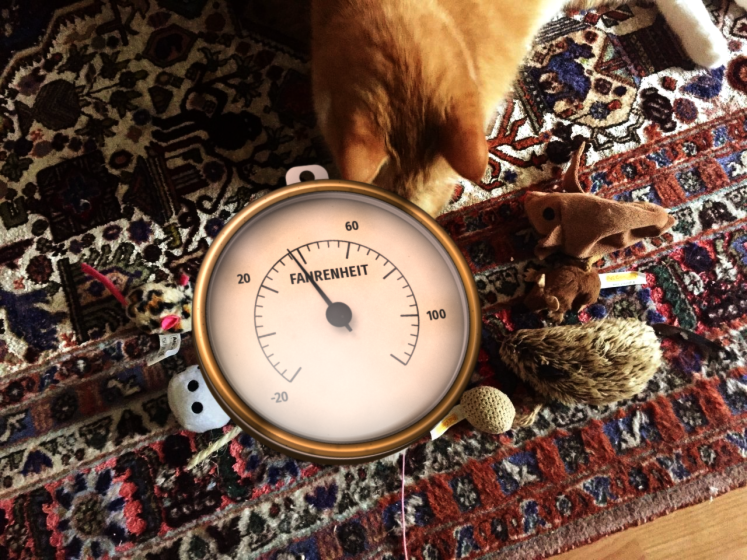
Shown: 36 °F
